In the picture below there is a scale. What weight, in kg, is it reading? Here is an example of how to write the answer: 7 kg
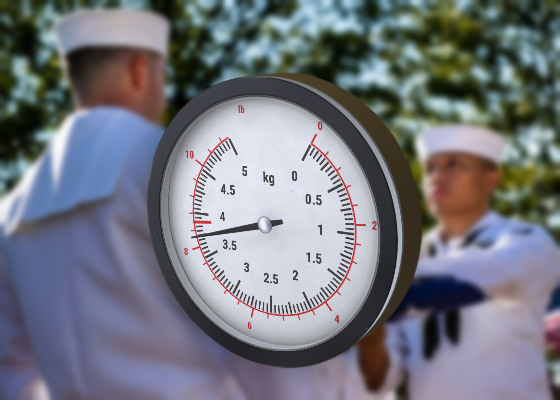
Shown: 3.75 kg
